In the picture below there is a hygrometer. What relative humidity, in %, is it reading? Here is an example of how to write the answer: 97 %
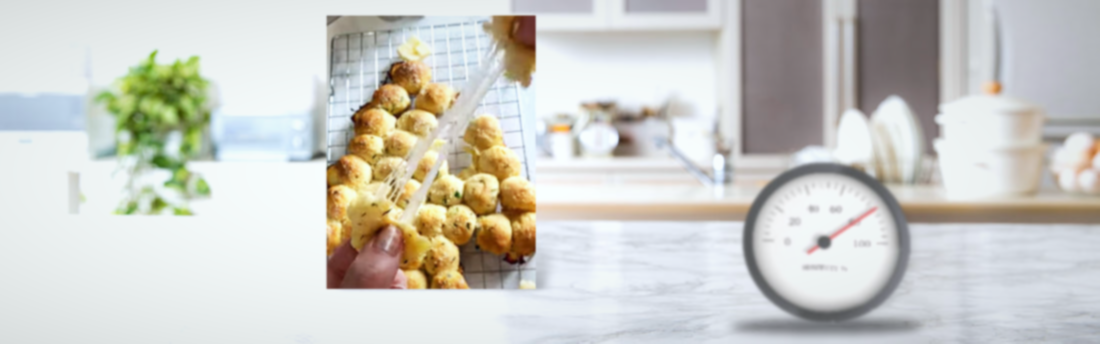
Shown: 80 %
